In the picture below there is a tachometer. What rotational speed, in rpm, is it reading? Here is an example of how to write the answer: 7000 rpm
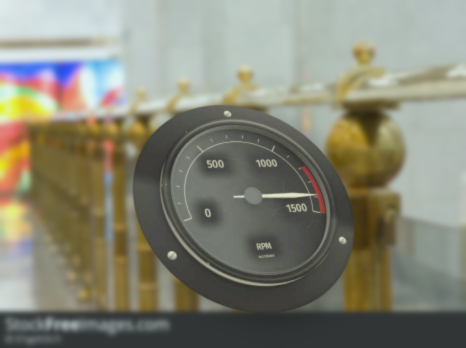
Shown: 1400 rpm
